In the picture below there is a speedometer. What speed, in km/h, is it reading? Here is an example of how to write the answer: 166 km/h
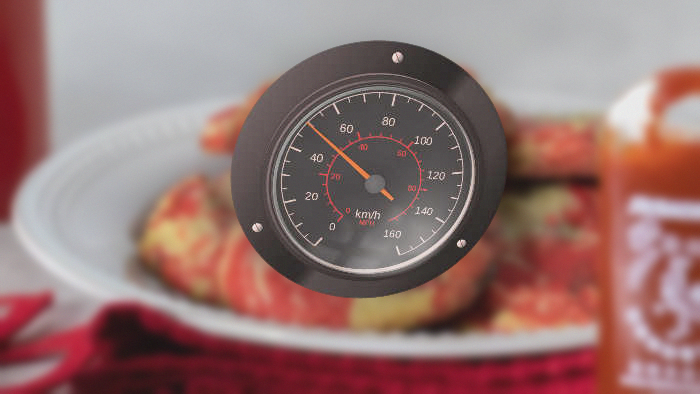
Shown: 50 km/h
